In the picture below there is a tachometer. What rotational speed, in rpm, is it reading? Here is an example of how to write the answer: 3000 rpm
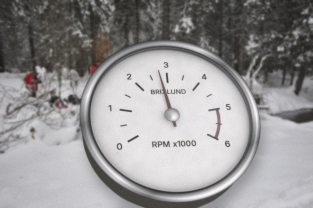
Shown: 2750 rpm
